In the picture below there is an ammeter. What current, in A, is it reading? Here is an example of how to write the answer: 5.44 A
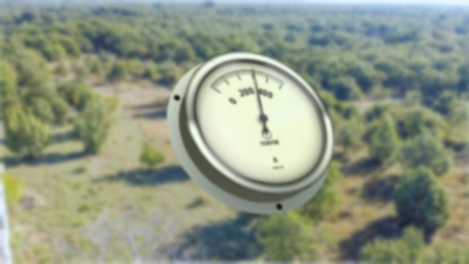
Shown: 300 A
